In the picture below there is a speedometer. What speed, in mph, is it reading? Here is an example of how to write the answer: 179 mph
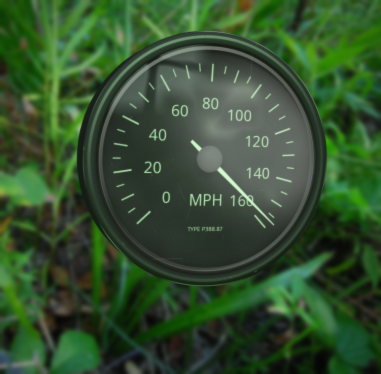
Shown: 157.5 mph
